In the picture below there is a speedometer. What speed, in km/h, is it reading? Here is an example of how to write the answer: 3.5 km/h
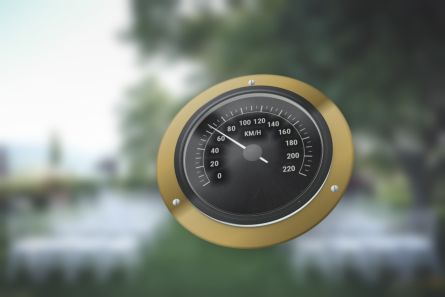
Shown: 65 km/h
